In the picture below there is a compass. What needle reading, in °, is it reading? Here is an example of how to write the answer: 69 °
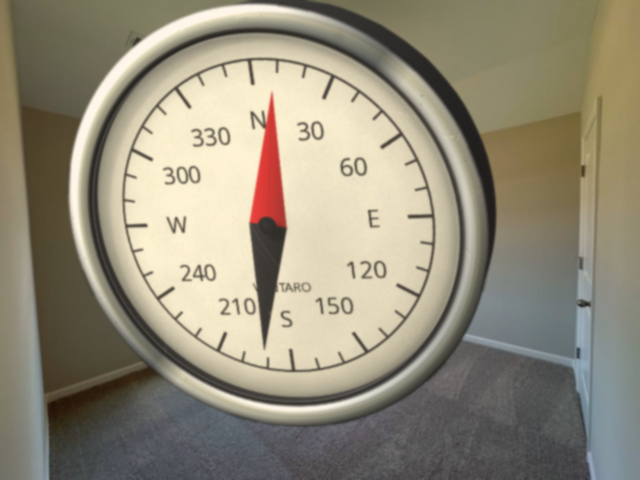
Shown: 10 °
